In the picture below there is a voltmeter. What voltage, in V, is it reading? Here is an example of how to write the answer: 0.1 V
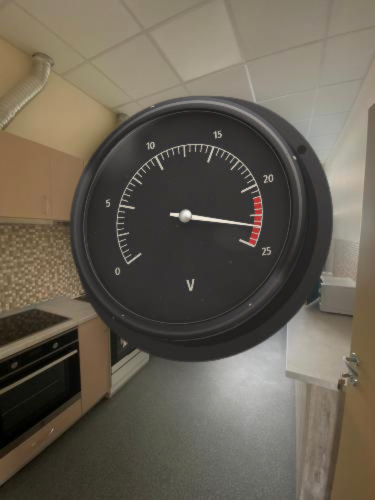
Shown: 23.5 V
